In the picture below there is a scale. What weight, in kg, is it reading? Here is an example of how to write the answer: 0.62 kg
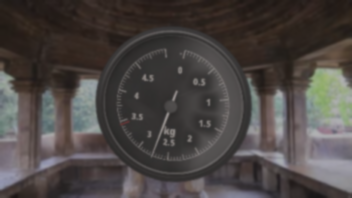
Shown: 2.75 kg
